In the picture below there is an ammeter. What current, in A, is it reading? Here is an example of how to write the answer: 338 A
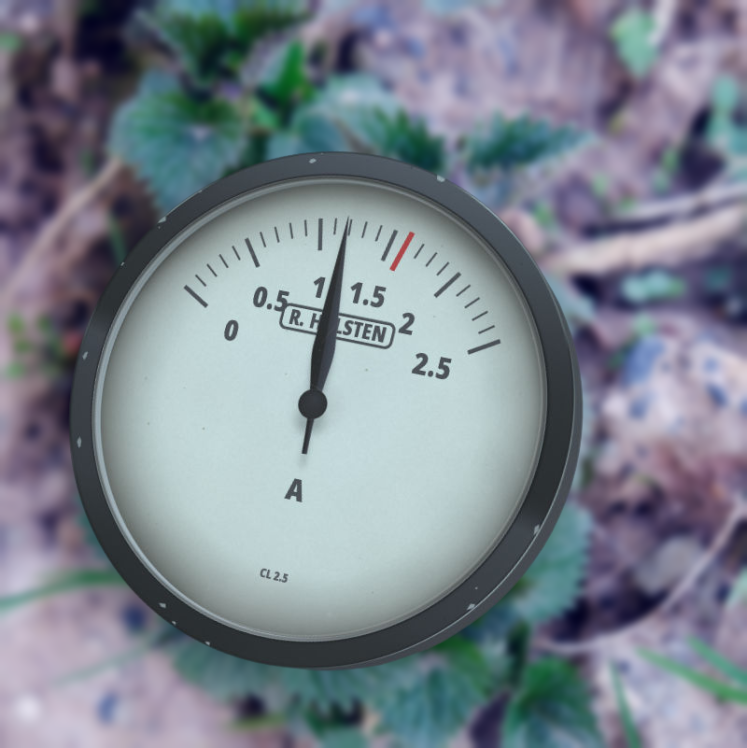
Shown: 1.2 A
